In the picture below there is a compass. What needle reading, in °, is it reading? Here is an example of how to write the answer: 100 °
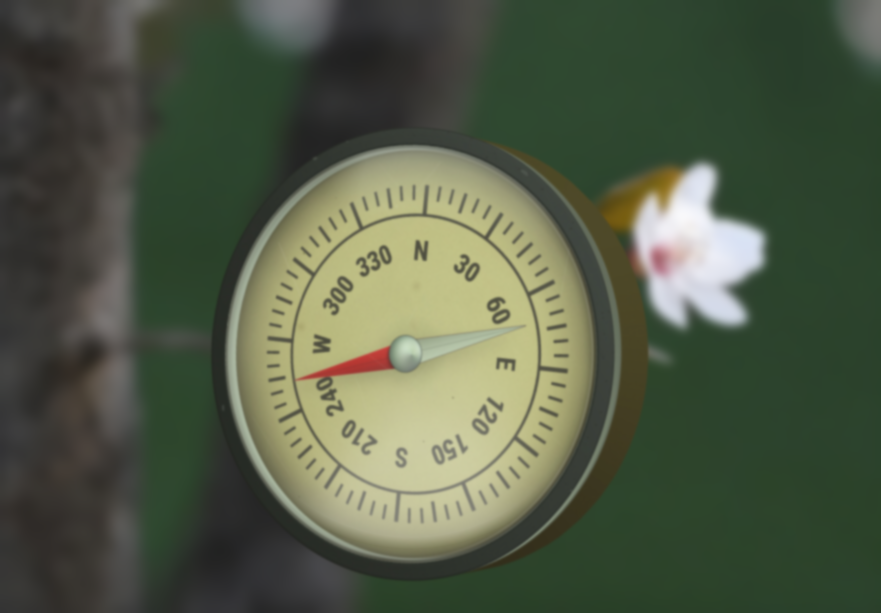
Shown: 252.5 °
